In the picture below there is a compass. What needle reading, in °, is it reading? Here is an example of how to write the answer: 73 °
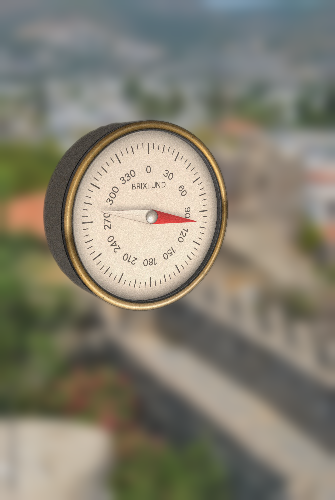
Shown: 100 °
